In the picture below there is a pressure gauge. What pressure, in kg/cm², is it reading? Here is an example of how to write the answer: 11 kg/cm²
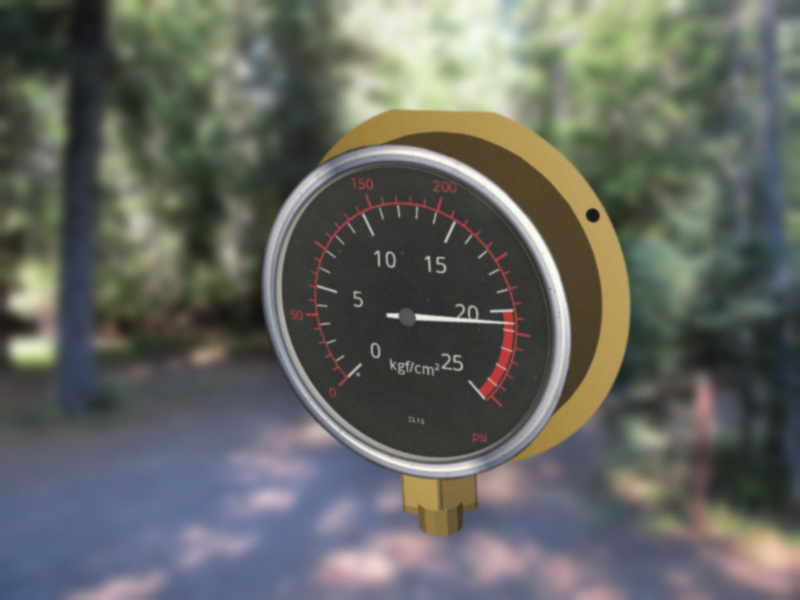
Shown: 20.5 kg/cm²
